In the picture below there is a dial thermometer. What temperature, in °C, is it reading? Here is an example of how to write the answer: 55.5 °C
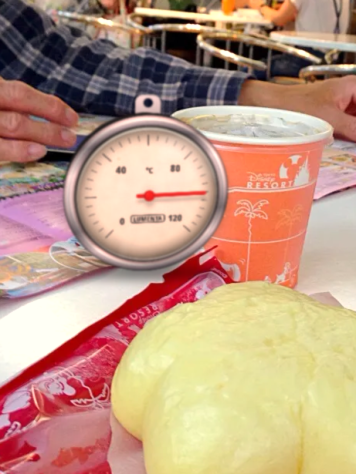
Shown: 100 °C
